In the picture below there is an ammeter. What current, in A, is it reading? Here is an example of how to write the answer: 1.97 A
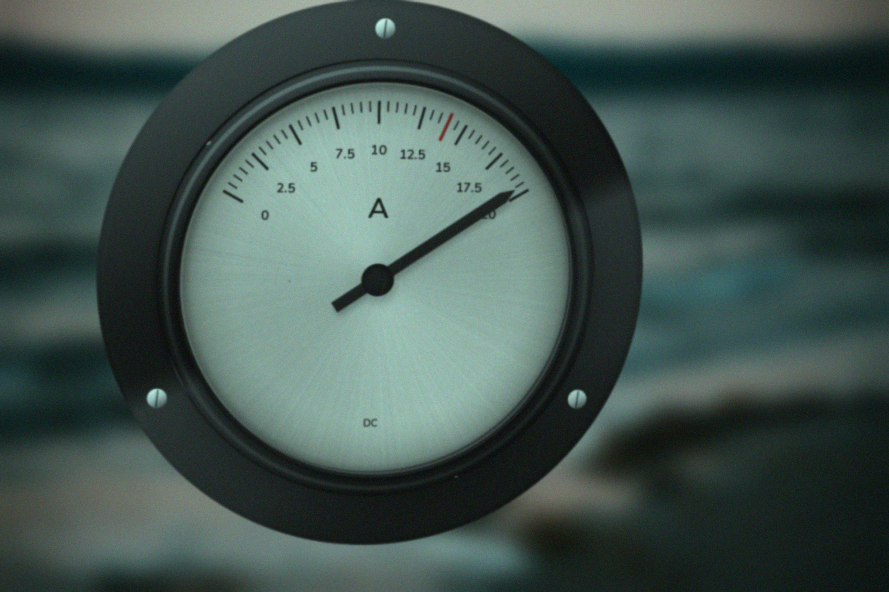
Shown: 19.5 A
